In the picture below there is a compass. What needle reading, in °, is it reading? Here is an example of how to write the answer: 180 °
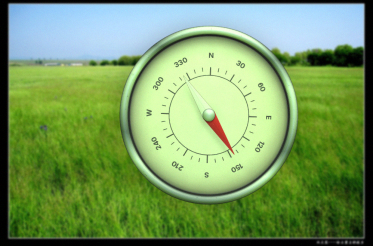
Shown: 145 °
